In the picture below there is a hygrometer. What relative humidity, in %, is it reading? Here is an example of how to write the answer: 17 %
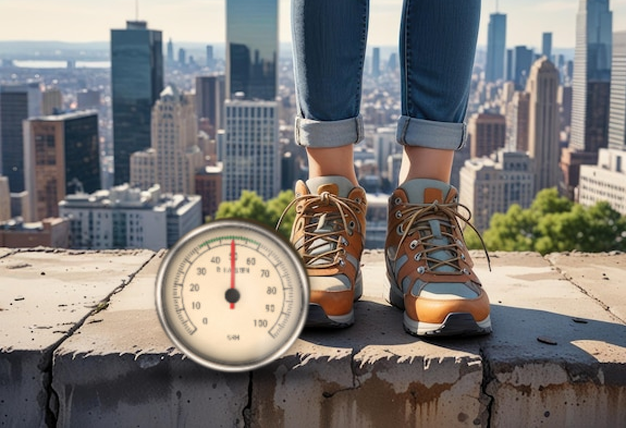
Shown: 50 %
